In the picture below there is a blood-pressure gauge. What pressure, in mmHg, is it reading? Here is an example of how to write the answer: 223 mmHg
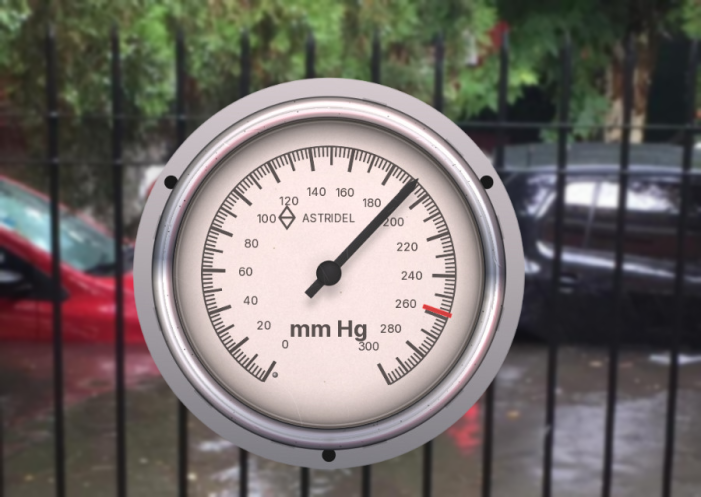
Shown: 192 mmHg
